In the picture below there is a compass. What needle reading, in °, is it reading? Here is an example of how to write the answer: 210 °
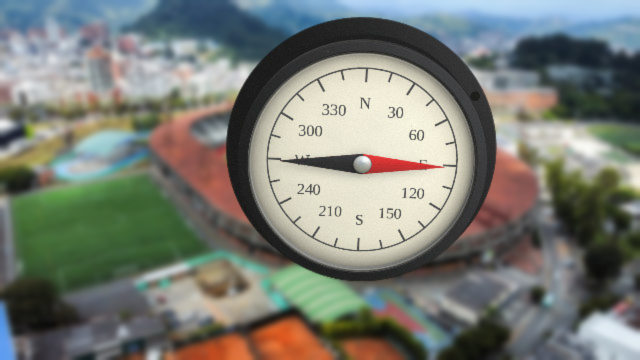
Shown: 90 °
